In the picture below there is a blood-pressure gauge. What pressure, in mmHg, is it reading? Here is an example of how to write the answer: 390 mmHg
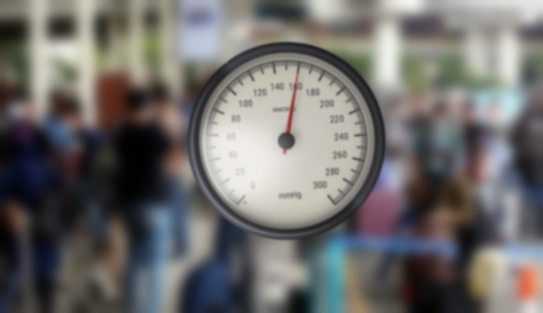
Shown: 160 mmHg
